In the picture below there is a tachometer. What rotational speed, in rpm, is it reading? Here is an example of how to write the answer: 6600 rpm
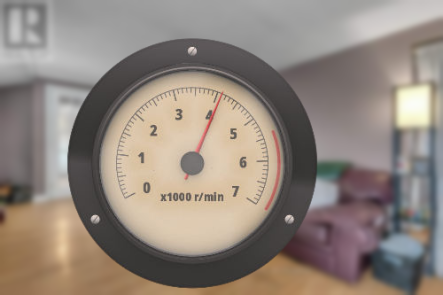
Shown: 4100 rpm
